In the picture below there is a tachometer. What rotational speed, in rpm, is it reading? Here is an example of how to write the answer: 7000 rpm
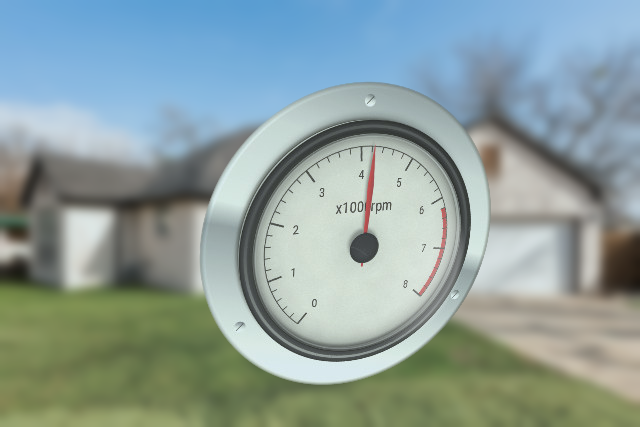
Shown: 4200 rpm
